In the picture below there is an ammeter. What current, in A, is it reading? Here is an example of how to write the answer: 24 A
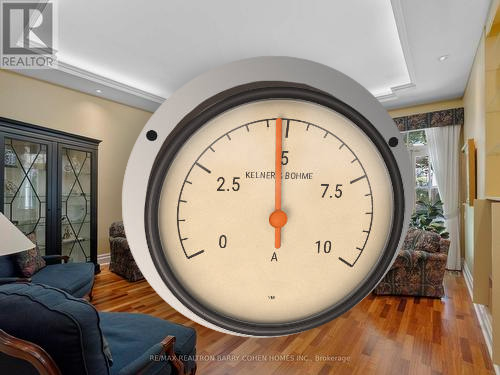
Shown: 4.75 A
